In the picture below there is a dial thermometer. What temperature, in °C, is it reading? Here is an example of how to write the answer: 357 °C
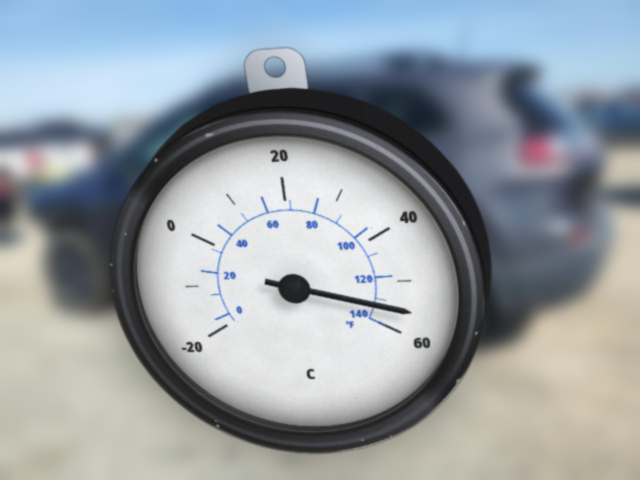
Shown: 55 °C
